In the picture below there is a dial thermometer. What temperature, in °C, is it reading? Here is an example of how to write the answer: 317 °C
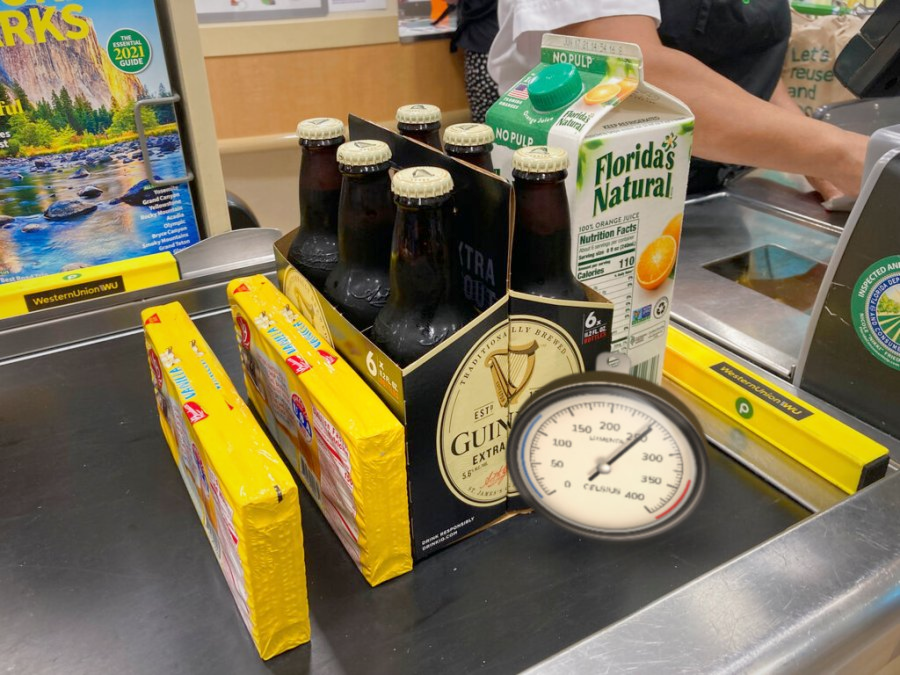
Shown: 250 °C
